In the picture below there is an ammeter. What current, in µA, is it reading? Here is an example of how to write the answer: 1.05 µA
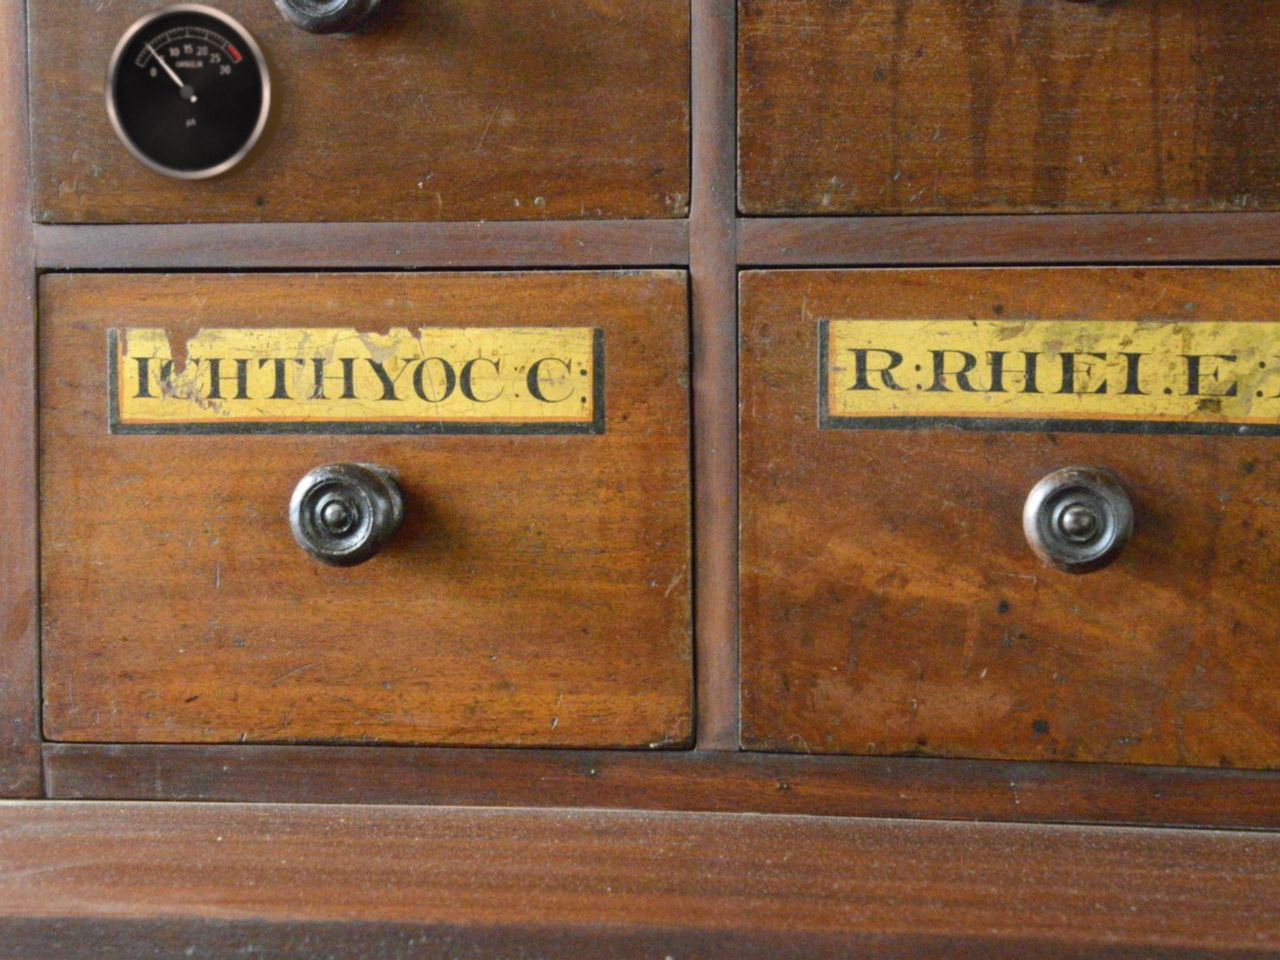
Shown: 5 µA
